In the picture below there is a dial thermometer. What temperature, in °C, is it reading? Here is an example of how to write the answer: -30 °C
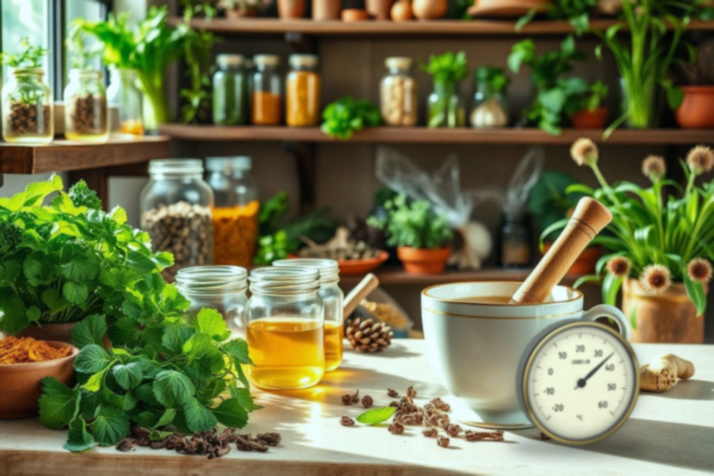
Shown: 35 °C
